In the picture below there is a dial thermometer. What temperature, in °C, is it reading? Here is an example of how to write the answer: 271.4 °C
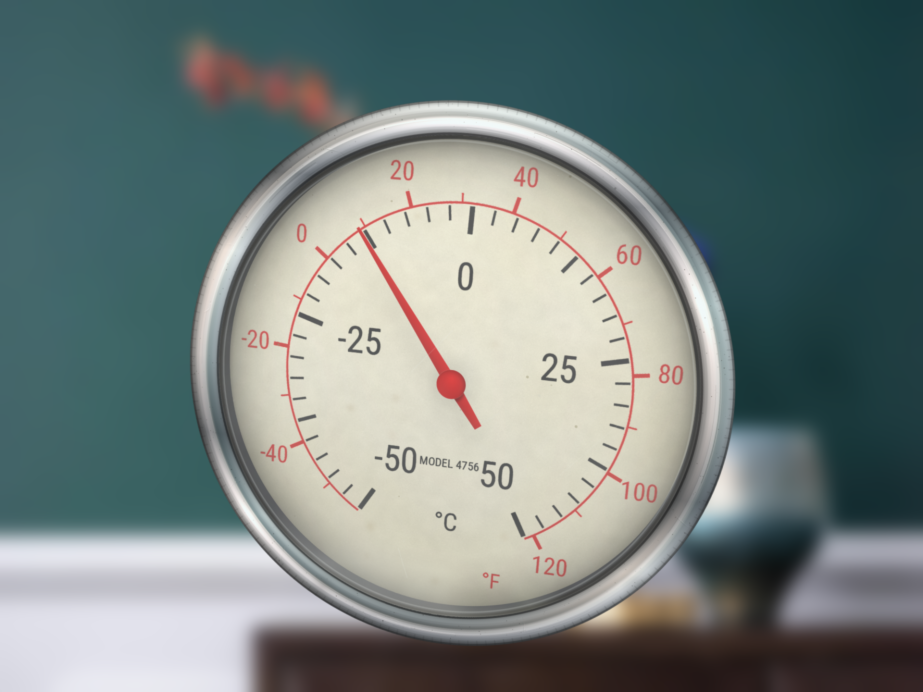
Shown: -12.5 °C
